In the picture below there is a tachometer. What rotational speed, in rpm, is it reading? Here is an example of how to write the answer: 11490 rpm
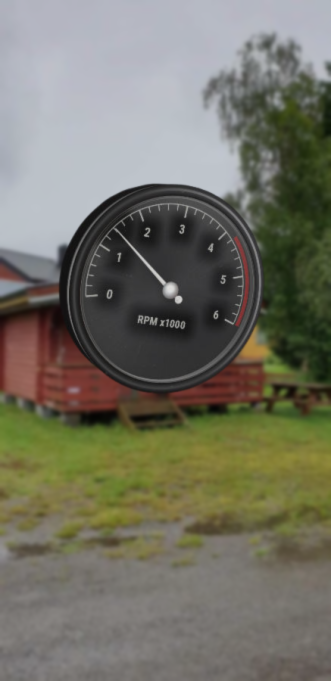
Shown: 1400 rpm
